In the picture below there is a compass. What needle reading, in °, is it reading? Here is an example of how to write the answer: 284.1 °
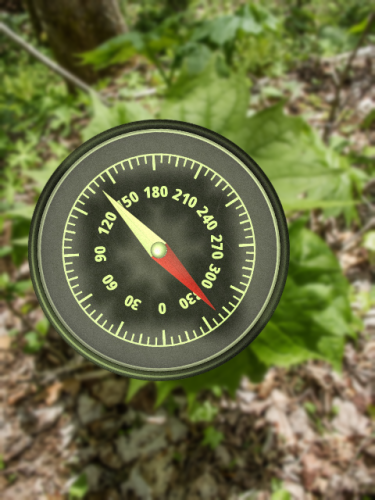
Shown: 320 °
